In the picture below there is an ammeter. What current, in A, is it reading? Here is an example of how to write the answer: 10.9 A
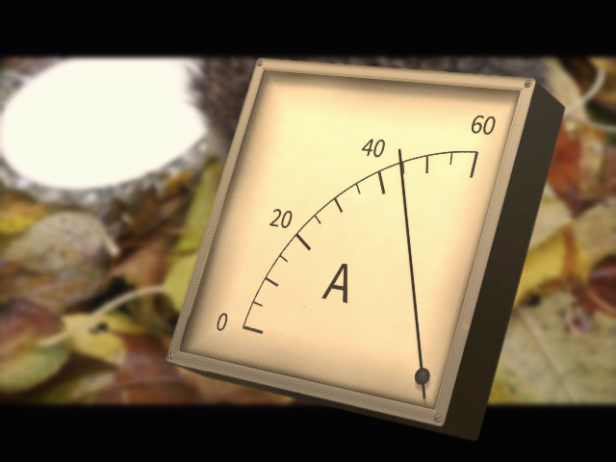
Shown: 45 A
